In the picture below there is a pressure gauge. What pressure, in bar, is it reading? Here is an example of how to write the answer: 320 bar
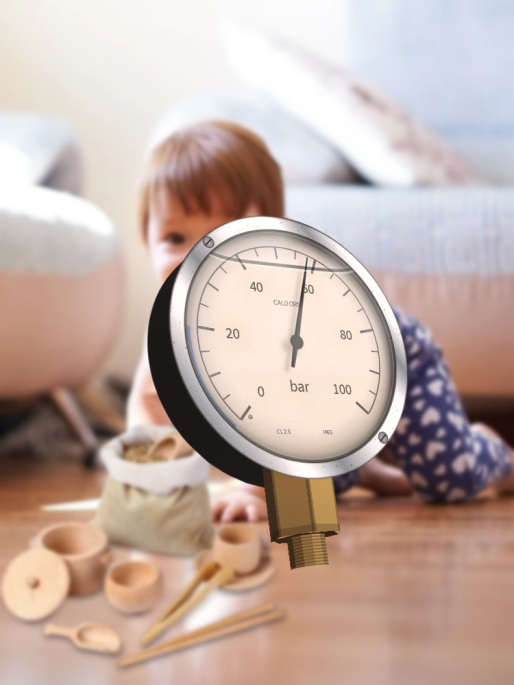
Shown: 57.5 bar
